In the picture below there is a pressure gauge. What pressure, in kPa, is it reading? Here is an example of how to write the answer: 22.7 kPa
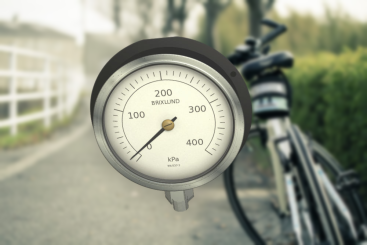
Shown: 10 kPa
